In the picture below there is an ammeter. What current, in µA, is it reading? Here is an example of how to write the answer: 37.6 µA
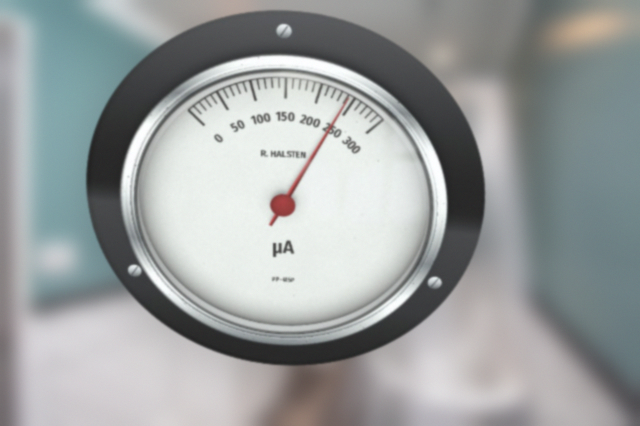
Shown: 240 µA
